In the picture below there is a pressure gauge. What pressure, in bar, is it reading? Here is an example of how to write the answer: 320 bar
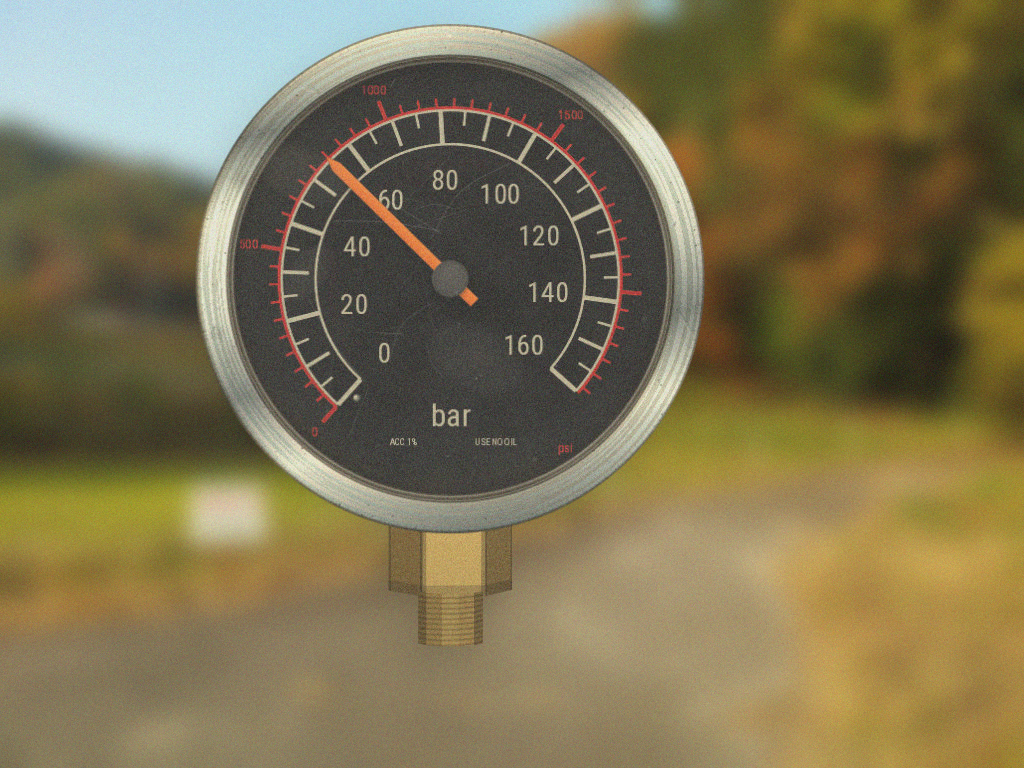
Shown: 55 bar
